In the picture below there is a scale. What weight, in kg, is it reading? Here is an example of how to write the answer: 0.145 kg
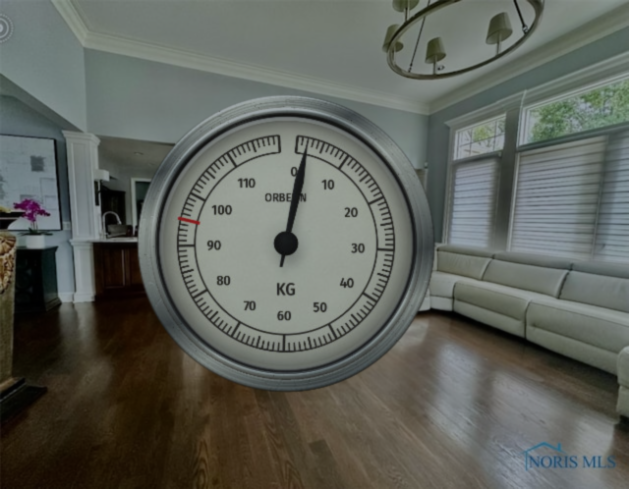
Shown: 2 kg
